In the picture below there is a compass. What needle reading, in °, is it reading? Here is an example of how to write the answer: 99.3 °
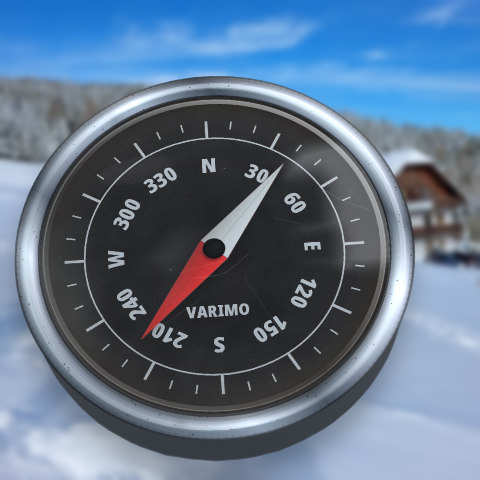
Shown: 220 °
